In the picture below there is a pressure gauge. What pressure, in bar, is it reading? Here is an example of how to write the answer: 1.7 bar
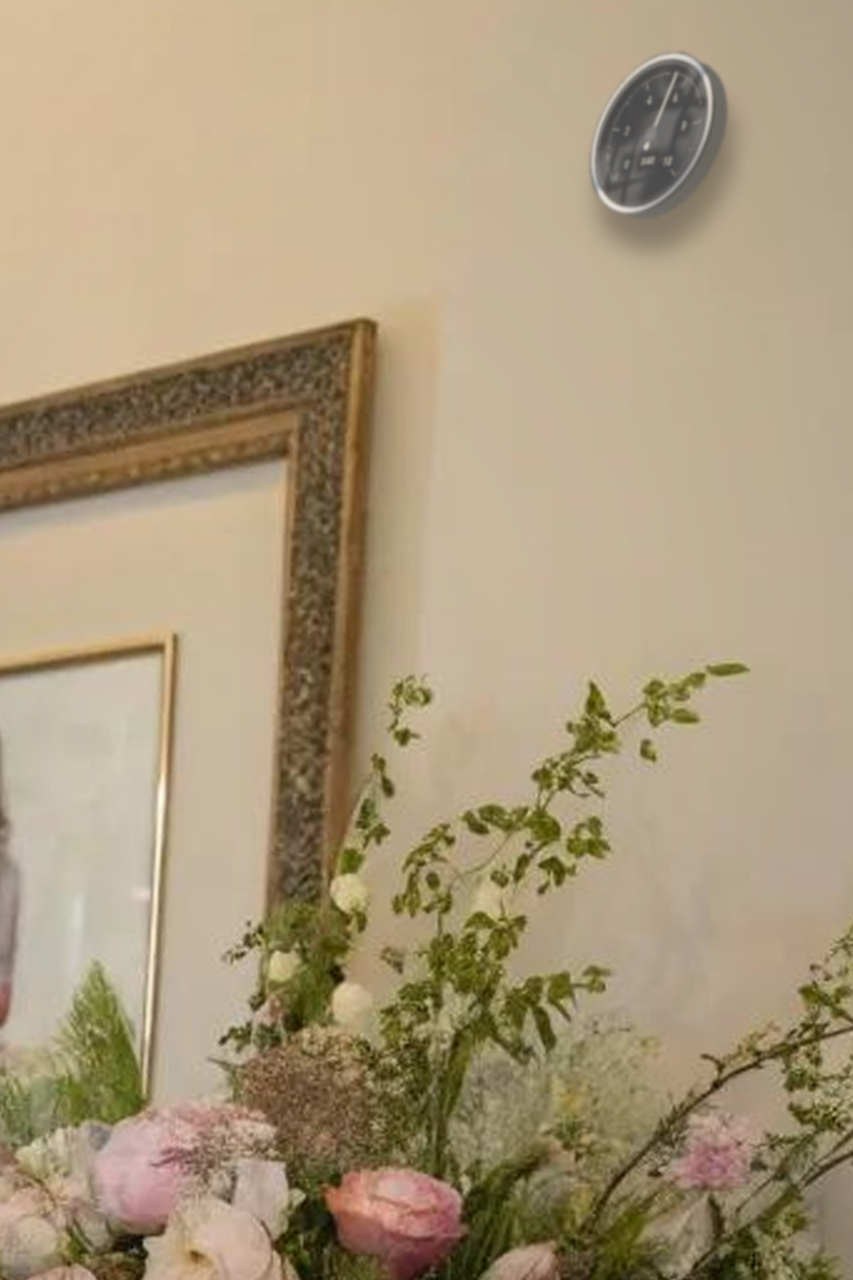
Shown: 5.5 bar
